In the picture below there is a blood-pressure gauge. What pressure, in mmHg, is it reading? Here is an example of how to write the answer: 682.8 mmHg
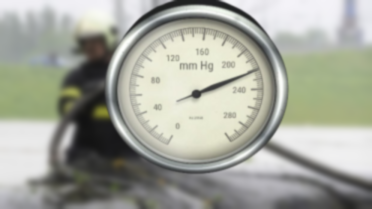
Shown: 220 mmHg
